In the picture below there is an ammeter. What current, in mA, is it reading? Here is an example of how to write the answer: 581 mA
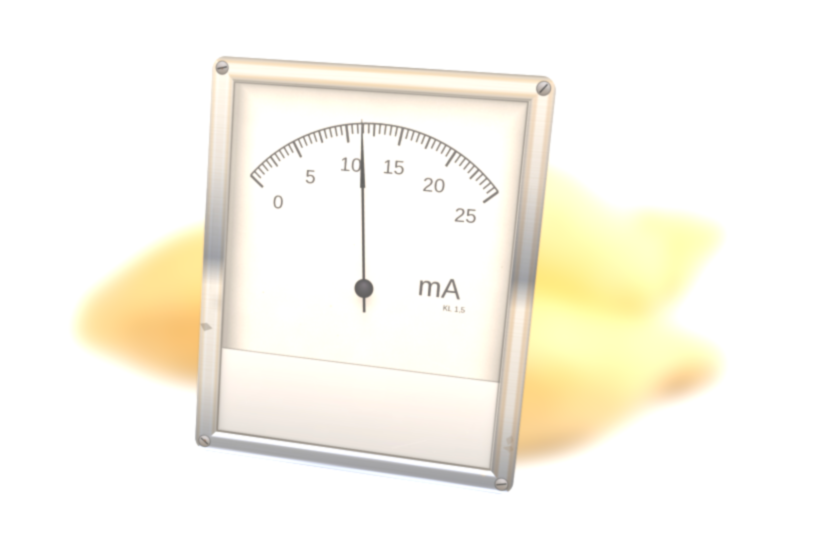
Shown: 11.5 mA
